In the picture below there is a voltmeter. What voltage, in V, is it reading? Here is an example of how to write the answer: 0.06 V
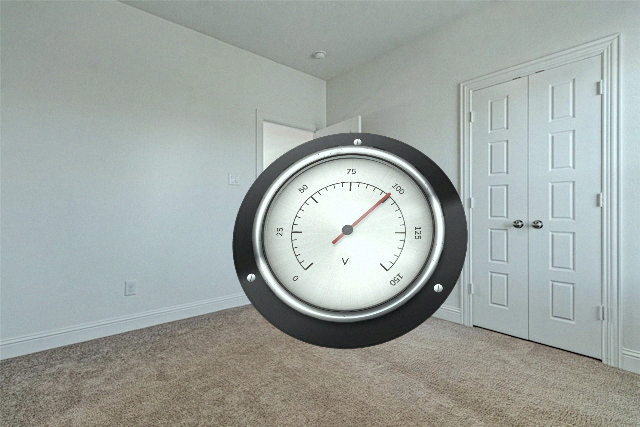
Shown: 100 V
